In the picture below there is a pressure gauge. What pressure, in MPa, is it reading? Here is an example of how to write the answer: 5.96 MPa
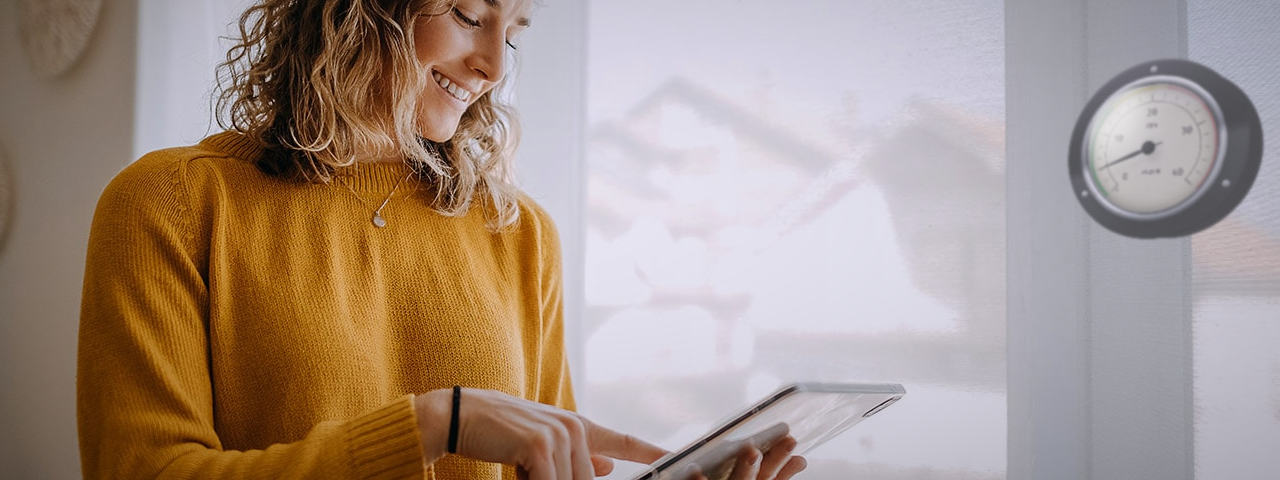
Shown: 4 MPa
